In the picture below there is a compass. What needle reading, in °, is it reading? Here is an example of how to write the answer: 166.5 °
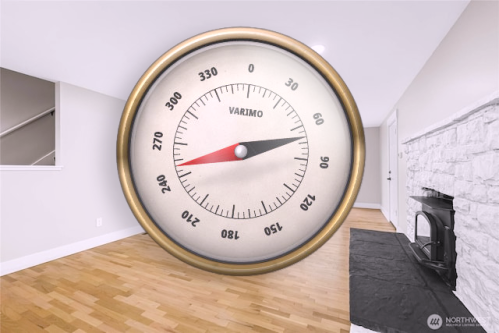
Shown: 250 °
